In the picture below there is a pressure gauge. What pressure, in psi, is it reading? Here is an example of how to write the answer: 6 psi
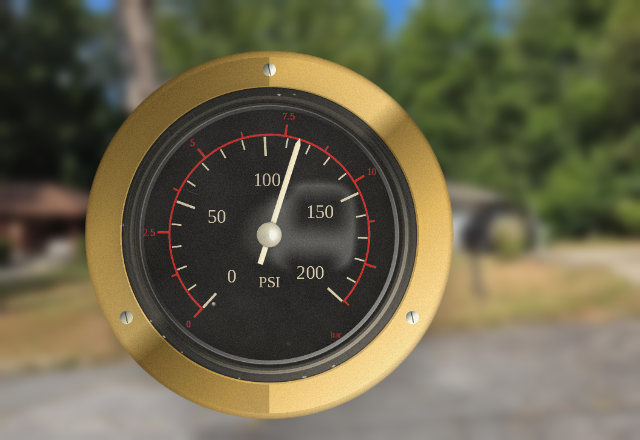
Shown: 115 psi
